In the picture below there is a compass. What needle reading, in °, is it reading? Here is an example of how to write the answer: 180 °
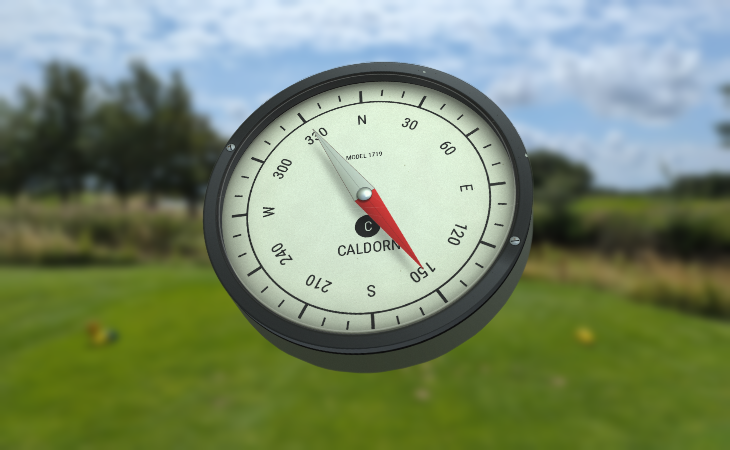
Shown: 150 °
